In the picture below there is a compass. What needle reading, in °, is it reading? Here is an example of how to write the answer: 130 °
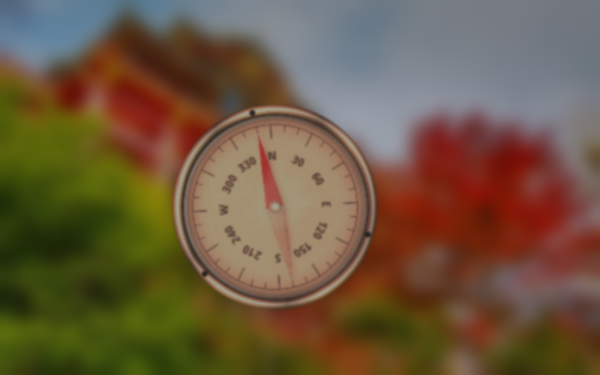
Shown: 350 °
